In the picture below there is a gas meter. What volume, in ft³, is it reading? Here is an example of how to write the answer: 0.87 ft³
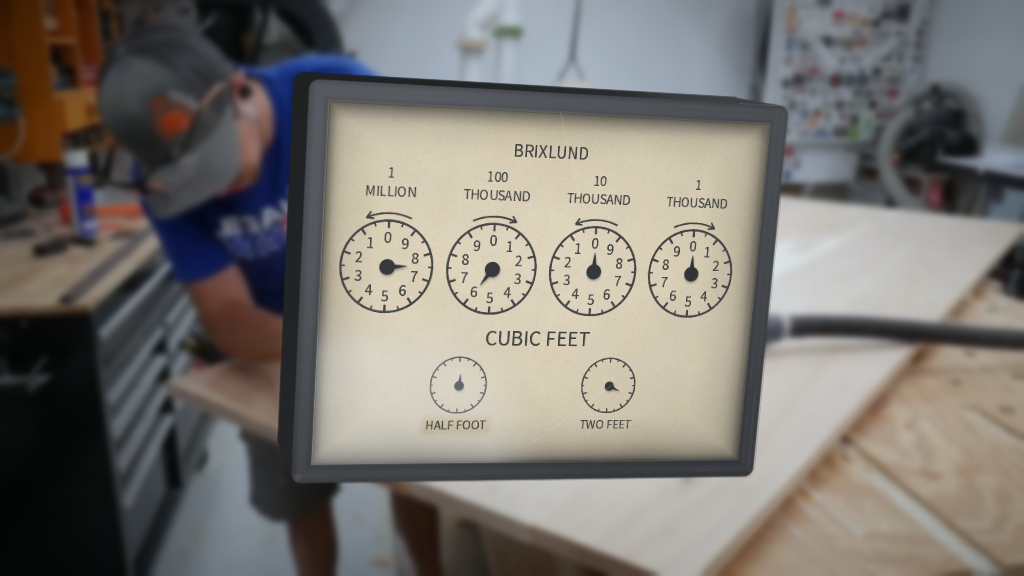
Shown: 760000 ft³
